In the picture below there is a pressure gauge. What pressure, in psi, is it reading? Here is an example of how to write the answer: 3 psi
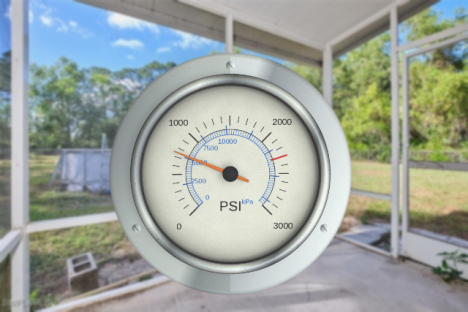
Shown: 750 psi
